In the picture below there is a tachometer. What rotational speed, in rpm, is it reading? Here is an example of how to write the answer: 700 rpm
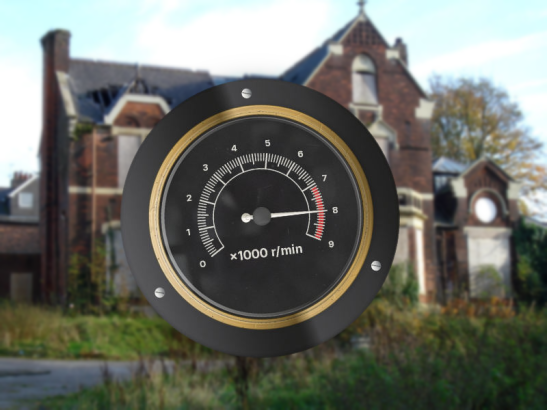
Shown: 8000 rpm
